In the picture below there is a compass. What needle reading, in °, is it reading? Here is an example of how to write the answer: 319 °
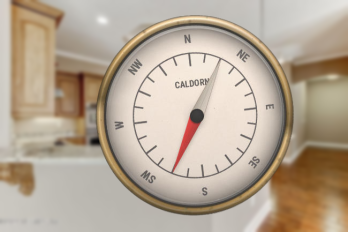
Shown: 210 °
